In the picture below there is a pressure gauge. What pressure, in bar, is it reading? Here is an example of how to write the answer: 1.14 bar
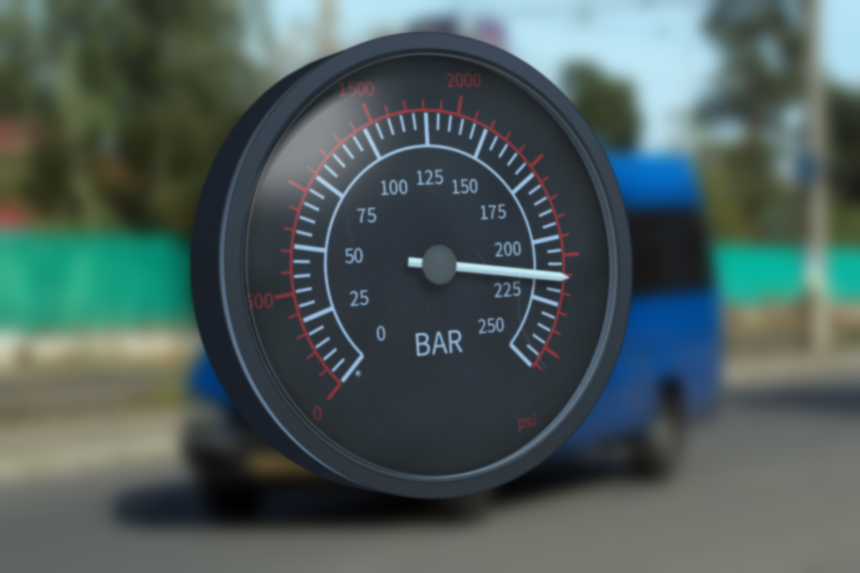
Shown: 215 bar
